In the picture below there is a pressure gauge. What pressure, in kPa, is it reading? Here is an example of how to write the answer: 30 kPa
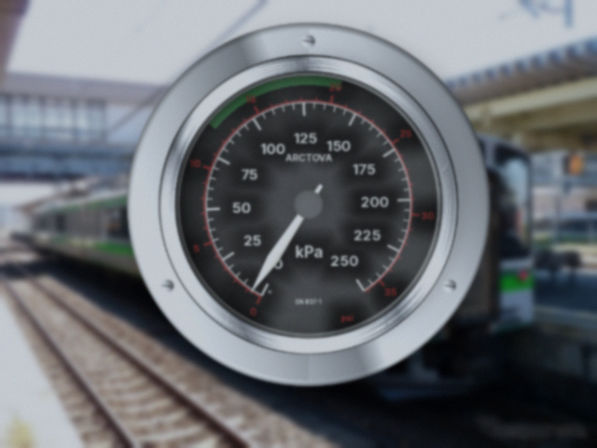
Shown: 5 kPa
